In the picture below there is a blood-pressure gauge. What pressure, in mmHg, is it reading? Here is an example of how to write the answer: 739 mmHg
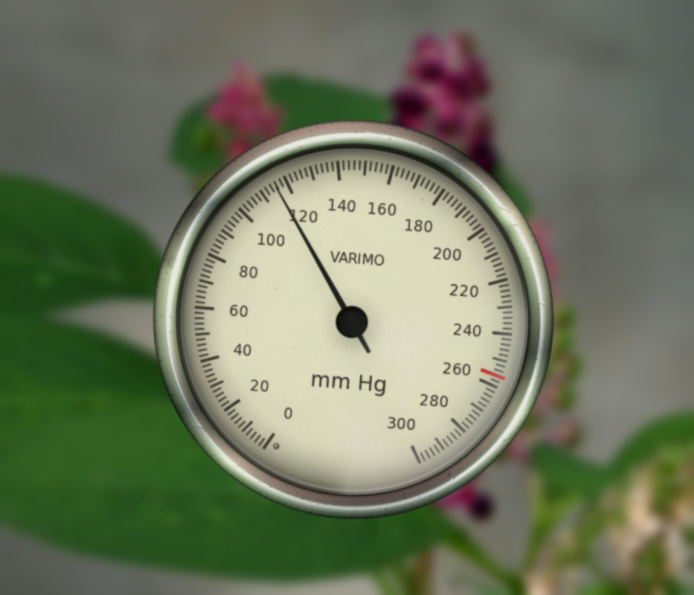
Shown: 116 mmHg
